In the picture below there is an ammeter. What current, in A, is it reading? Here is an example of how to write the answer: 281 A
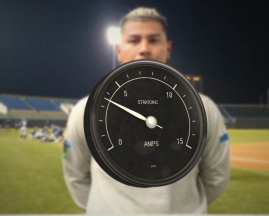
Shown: 3.5 A
